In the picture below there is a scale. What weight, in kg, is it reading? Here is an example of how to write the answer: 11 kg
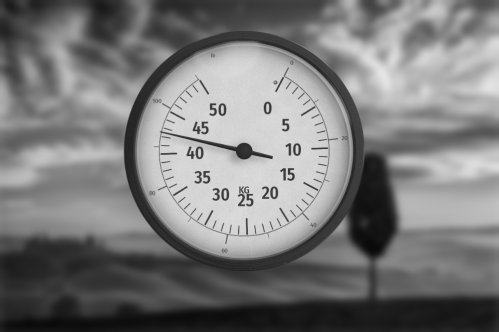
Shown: 42.5 kg
